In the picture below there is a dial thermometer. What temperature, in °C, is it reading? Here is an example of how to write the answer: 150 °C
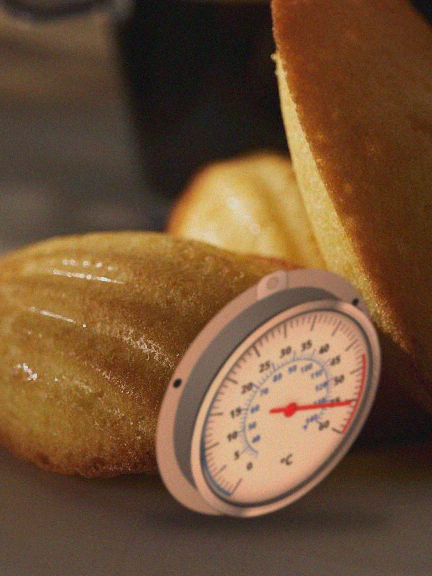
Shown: 55 °C
